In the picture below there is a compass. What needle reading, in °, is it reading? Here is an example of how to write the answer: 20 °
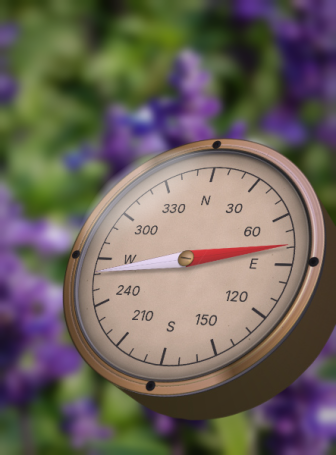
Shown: 80 °
